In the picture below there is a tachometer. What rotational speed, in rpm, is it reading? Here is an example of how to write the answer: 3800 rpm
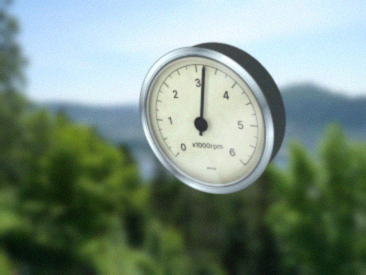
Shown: 3250 rpm
